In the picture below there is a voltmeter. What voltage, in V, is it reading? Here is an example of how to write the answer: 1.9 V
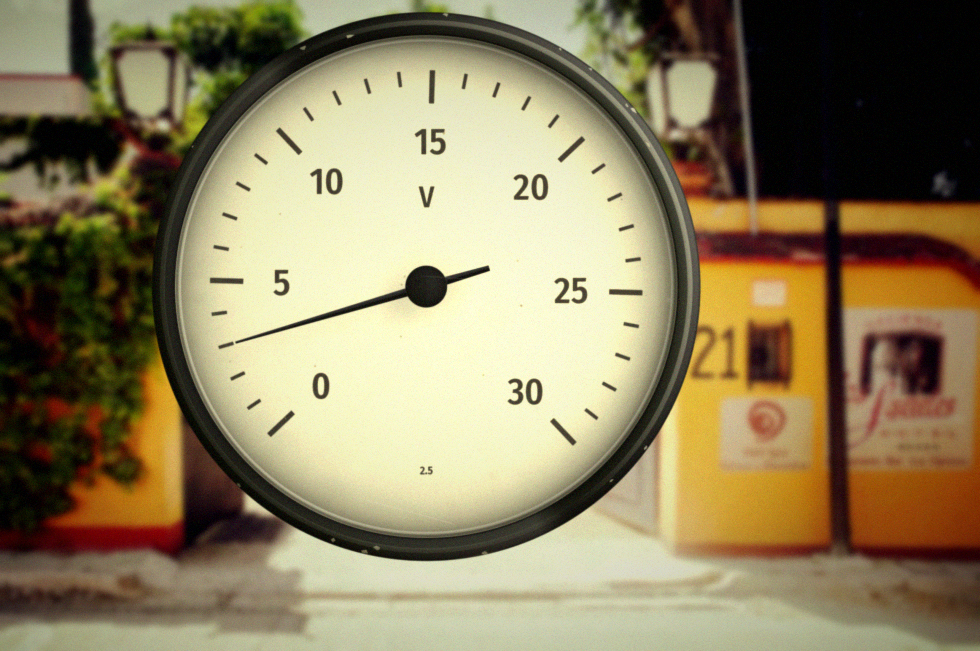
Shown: 3 V
